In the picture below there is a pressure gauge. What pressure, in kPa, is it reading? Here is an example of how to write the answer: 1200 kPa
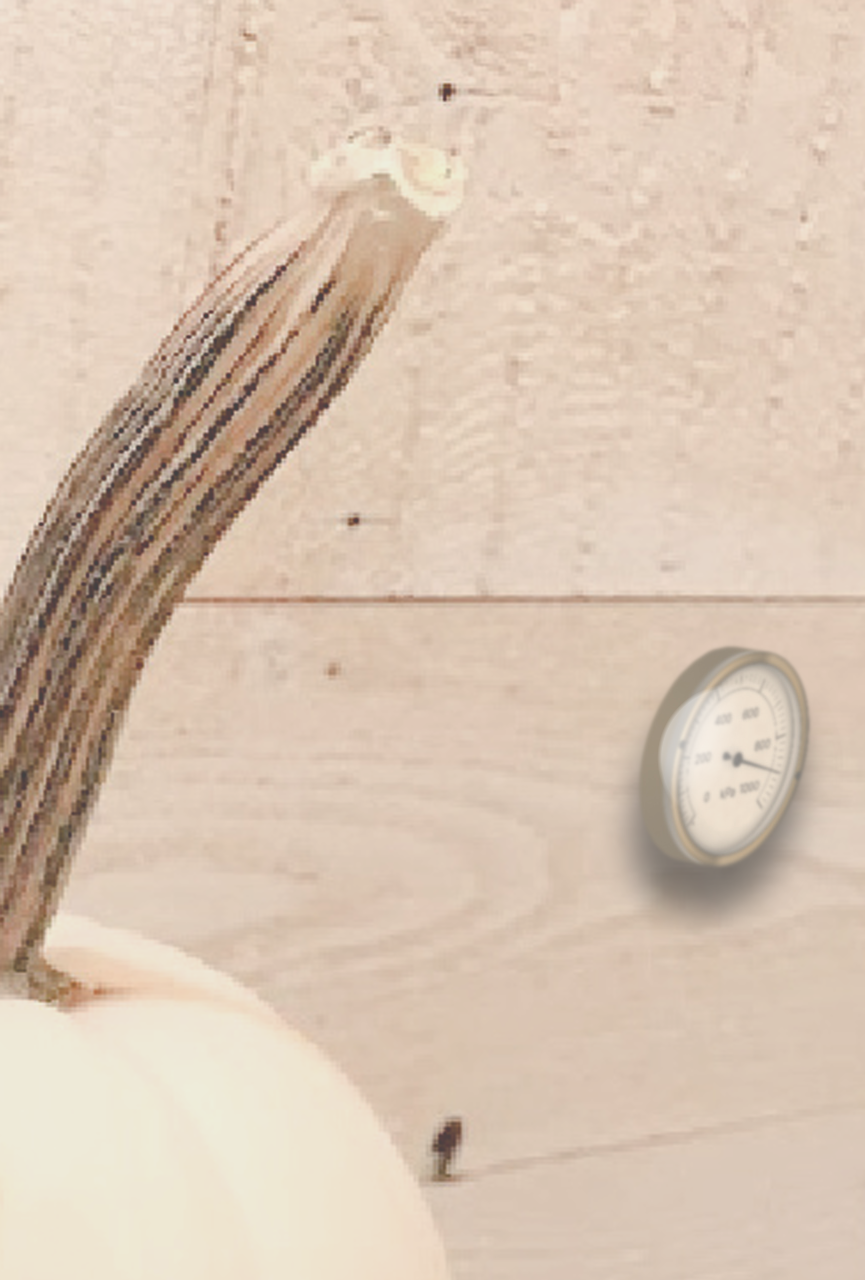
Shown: 900 kPa
